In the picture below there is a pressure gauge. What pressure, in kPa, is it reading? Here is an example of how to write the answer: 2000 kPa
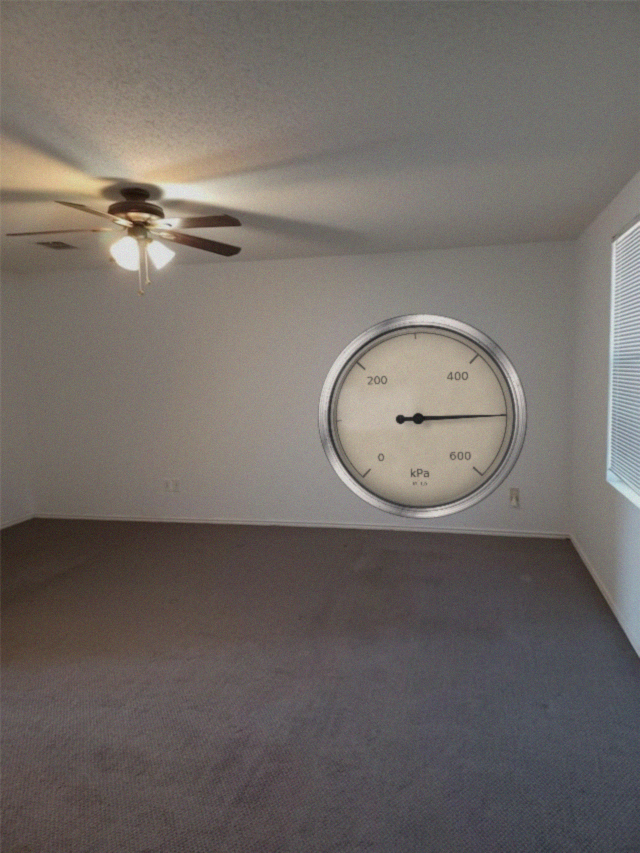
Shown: 500 kPa
